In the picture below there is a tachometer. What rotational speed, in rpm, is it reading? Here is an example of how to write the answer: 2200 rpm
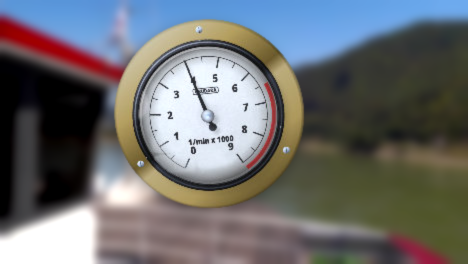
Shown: 4000 rpm
